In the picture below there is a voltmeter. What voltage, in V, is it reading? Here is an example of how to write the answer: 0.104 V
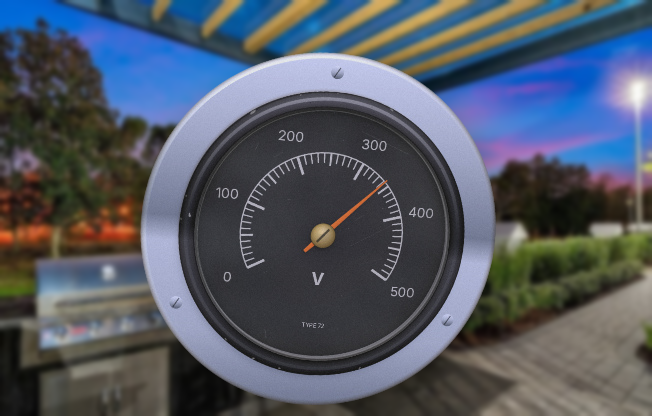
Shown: 340 V
